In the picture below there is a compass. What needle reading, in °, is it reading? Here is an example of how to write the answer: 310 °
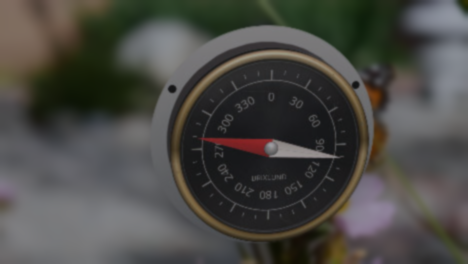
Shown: 280 °
